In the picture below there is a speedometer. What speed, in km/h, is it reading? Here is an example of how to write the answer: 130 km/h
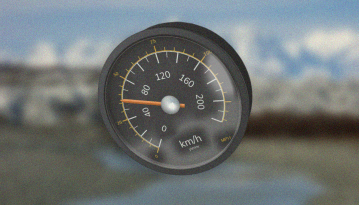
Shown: 60 km/h
